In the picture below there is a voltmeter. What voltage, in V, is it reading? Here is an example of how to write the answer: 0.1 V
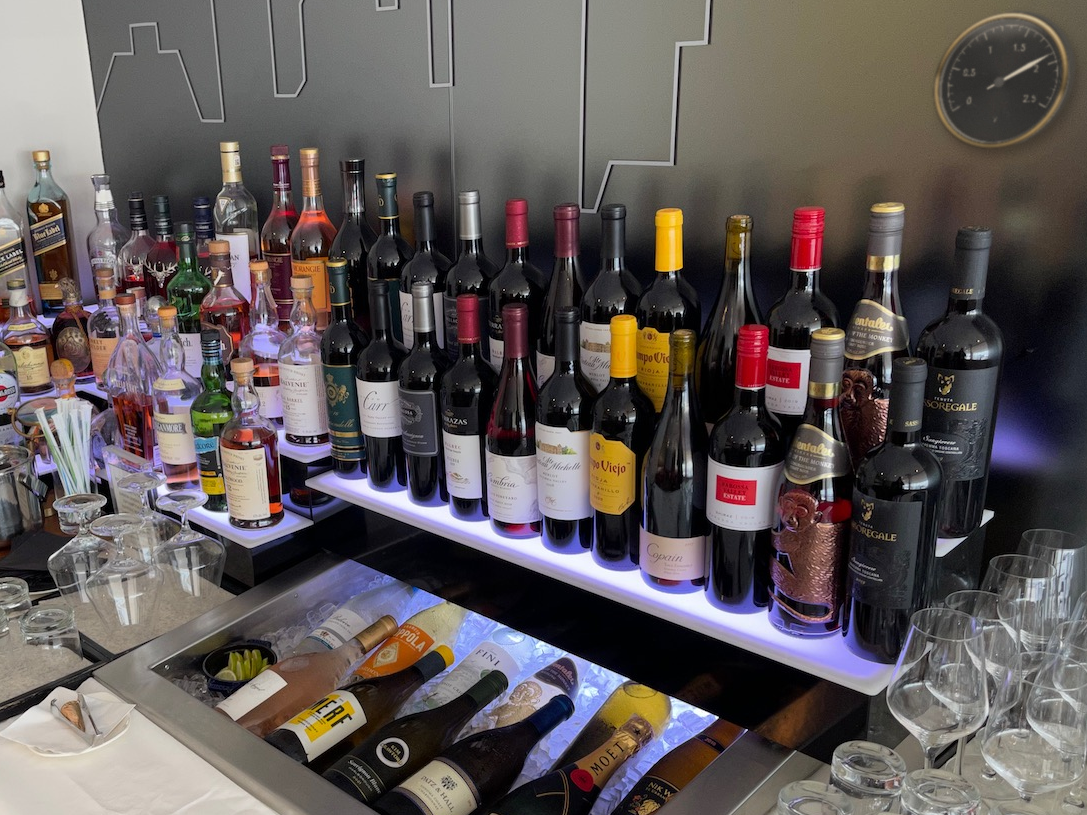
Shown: 1.9 V
